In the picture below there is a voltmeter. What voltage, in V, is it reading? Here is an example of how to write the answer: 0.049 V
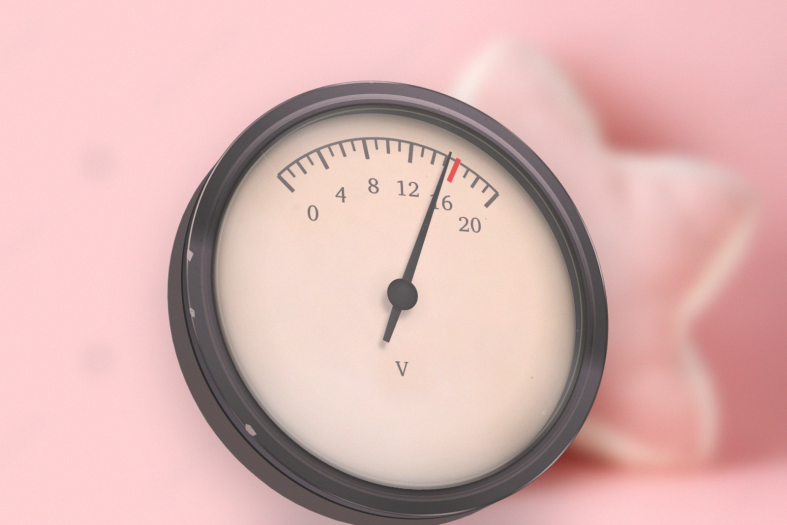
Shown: 15 V
